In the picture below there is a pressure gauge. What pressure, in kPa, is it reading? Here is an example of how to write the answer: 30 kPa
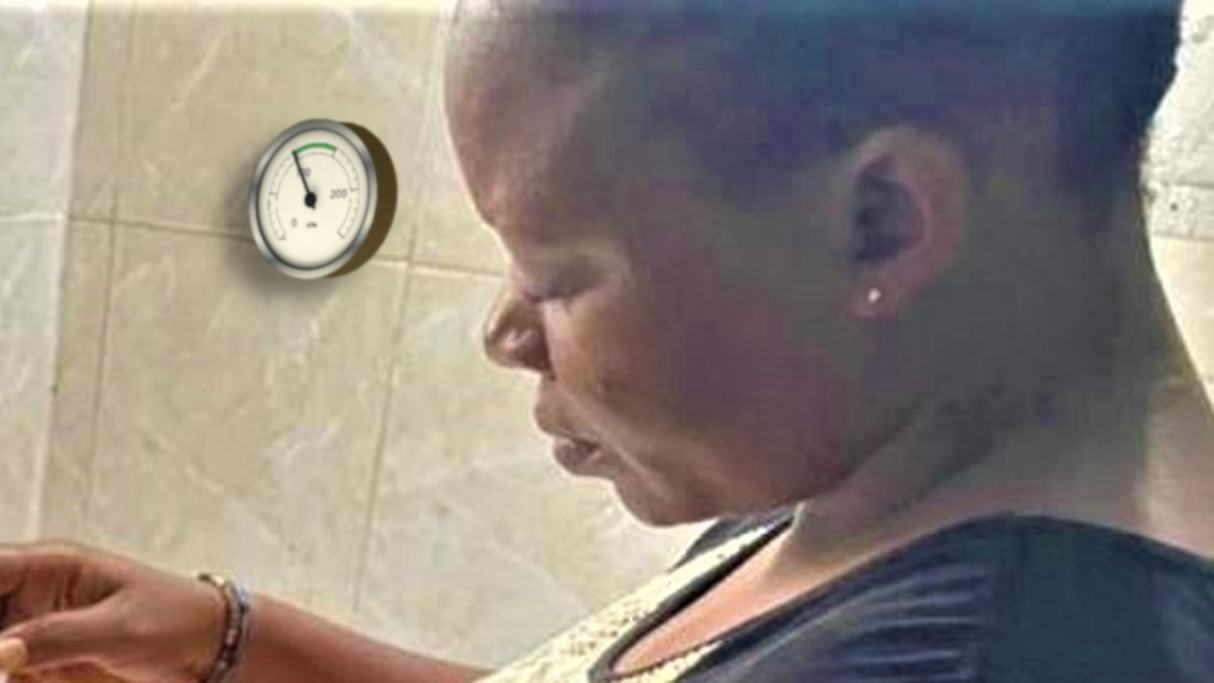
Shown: 100 kPa
